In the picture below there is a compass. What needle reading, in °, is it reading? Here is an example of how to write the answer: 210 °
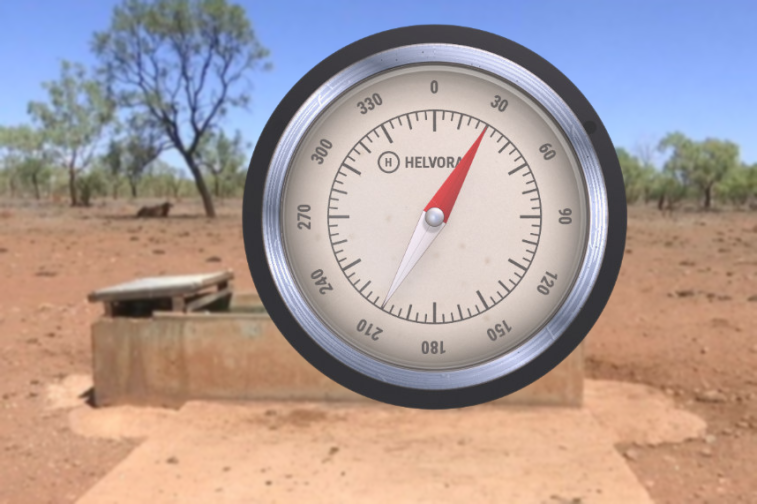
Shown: 30 °
